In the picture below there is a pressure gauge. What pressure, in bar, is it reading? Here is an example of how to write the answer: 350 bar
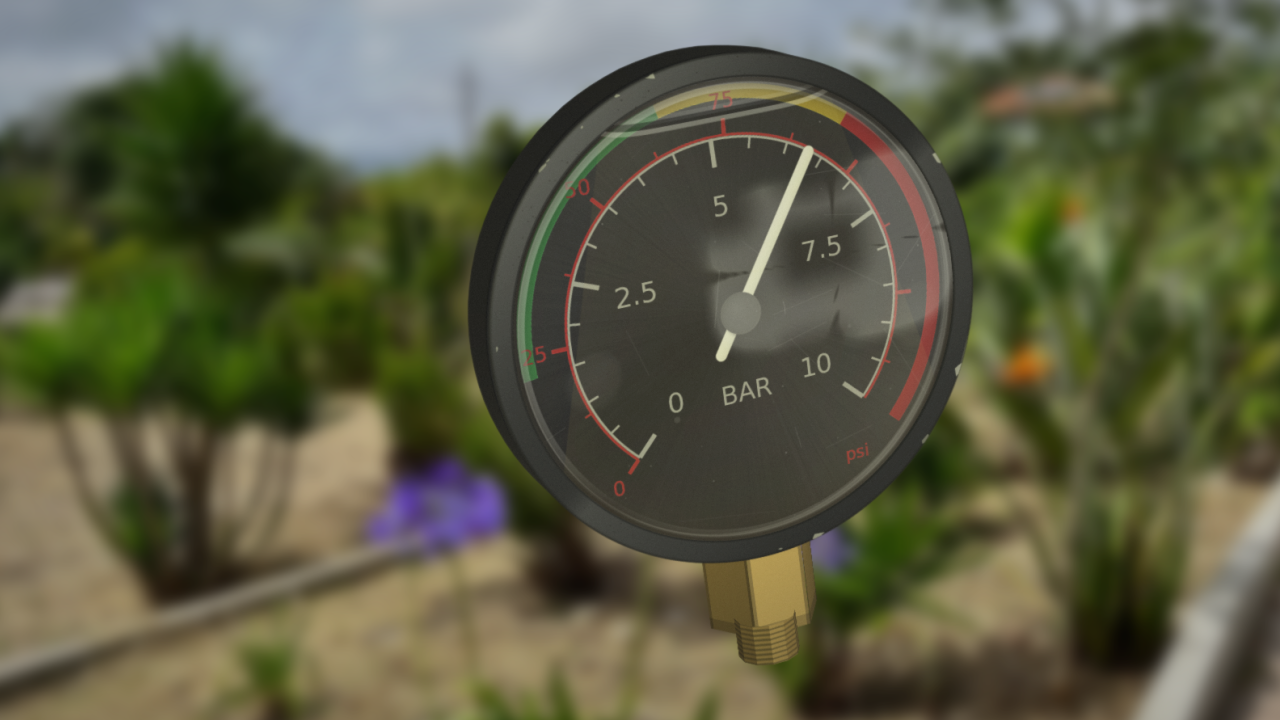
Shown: 6.25 bar
